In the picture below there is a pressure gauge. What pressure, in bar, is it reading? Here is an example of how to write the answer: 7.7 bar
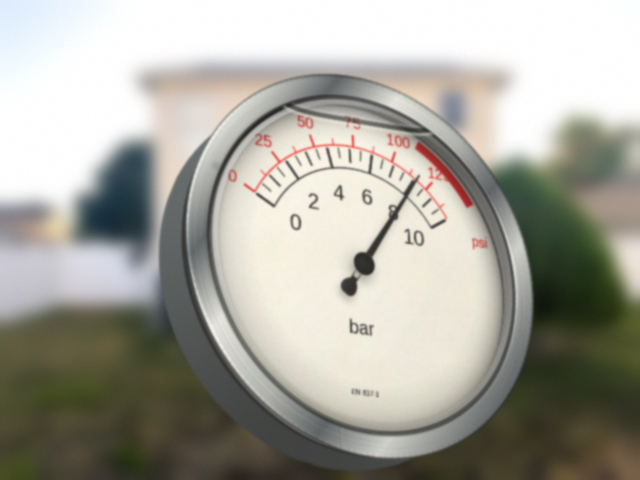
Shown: 8 bar
